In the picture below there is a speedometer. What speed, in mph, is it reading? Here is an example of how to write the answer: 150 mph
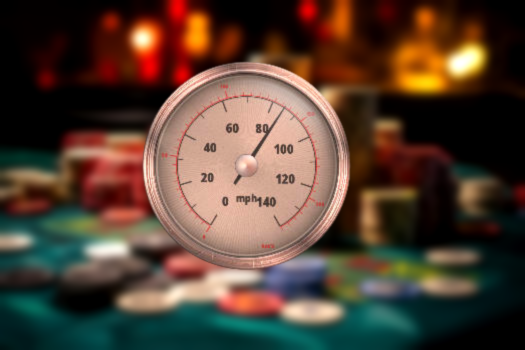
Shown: 85 mph
